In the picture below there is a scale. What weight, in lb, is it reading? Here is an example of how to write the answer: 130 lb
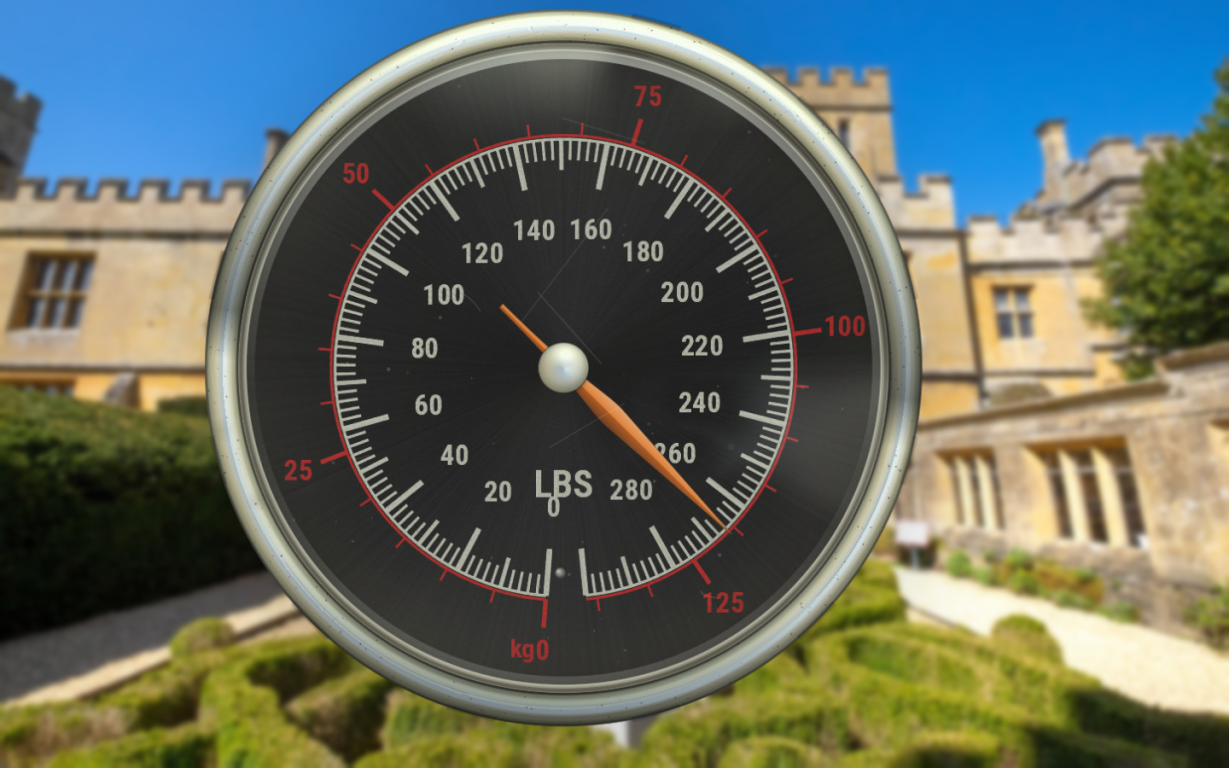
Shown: 266 lb
